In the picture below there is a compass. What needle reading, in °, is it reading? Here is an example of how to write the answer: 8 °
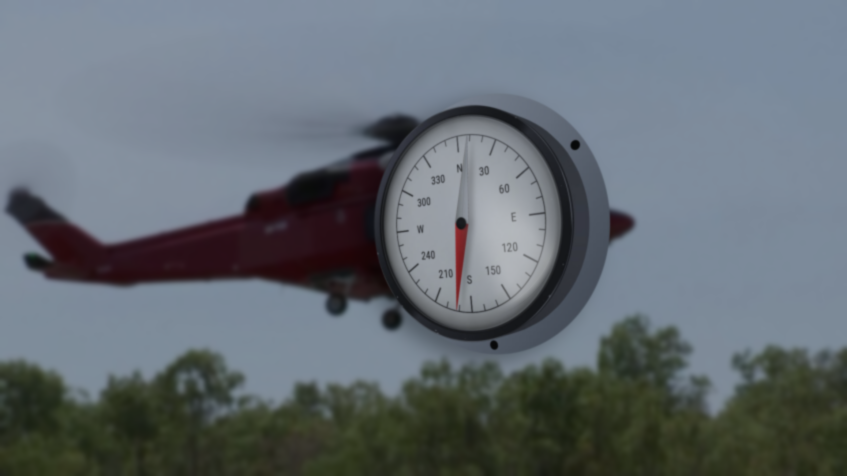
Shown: 190 °
